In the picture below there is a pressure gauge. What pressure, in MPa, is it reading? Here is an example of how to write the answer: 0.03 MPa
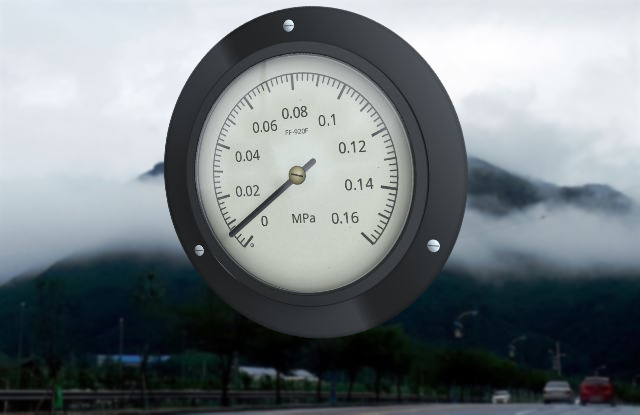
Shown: 0.006 MPa
